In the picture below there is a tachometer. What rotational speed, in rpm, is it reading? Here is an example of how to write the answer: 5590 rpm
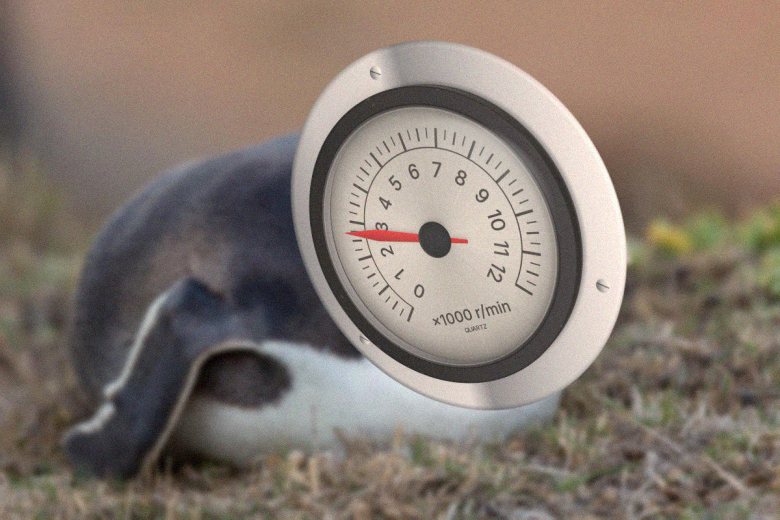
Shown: 2750 rpm
